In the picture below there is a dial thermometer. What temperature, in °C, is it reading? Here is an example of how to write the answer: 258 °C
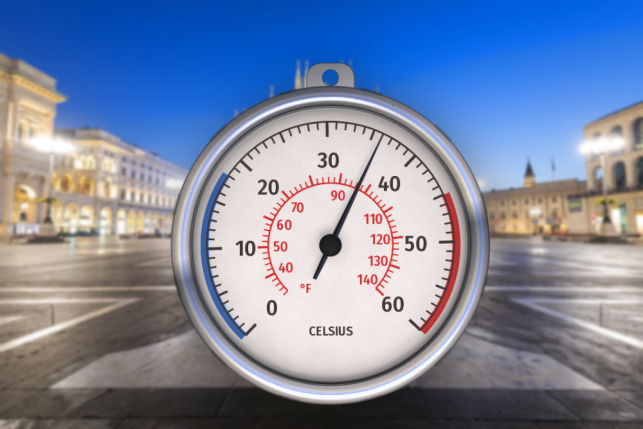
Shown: 36 °C
